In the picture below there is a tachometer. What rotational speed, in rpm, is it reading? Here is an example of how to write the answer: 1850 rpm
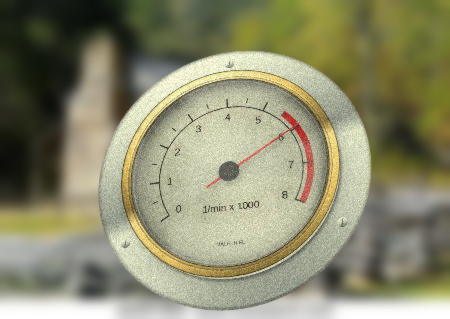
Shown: 6000 rpm
